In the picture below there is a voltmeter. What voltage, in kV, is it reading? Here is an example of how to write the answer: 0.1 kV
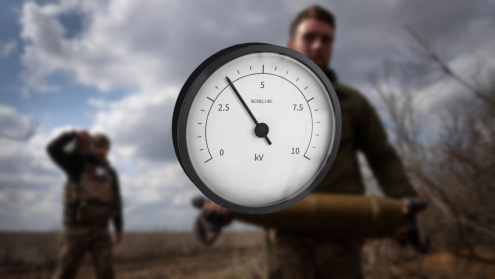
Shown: 3.5 kV
